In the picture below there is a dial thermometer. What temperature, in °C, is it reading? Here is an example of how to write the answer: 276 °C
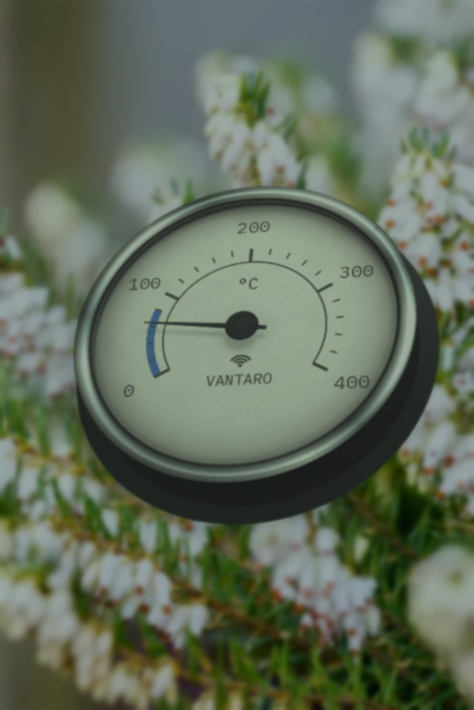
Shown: 60 °C
